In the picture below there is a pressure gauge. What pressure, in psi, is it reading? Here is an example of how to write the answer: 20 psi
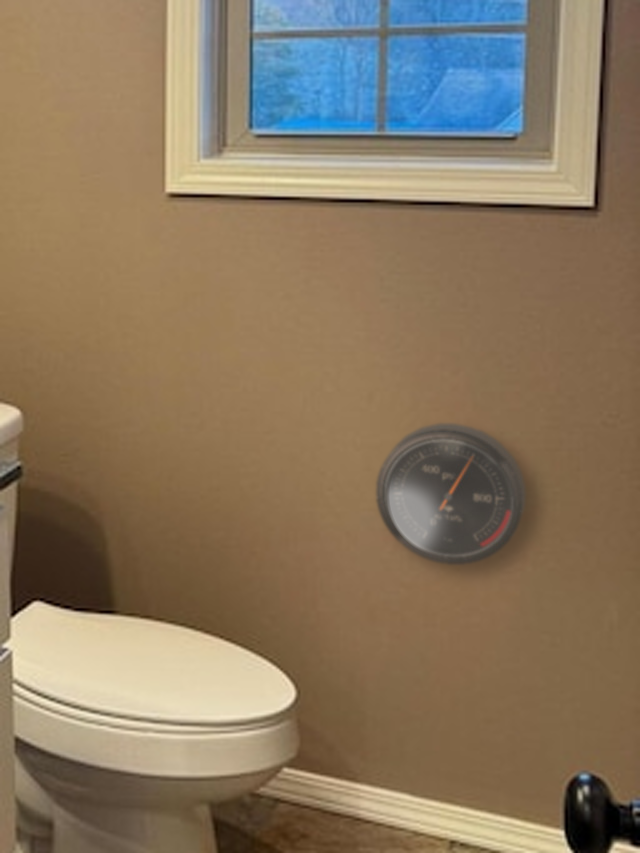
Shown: 600 psi
